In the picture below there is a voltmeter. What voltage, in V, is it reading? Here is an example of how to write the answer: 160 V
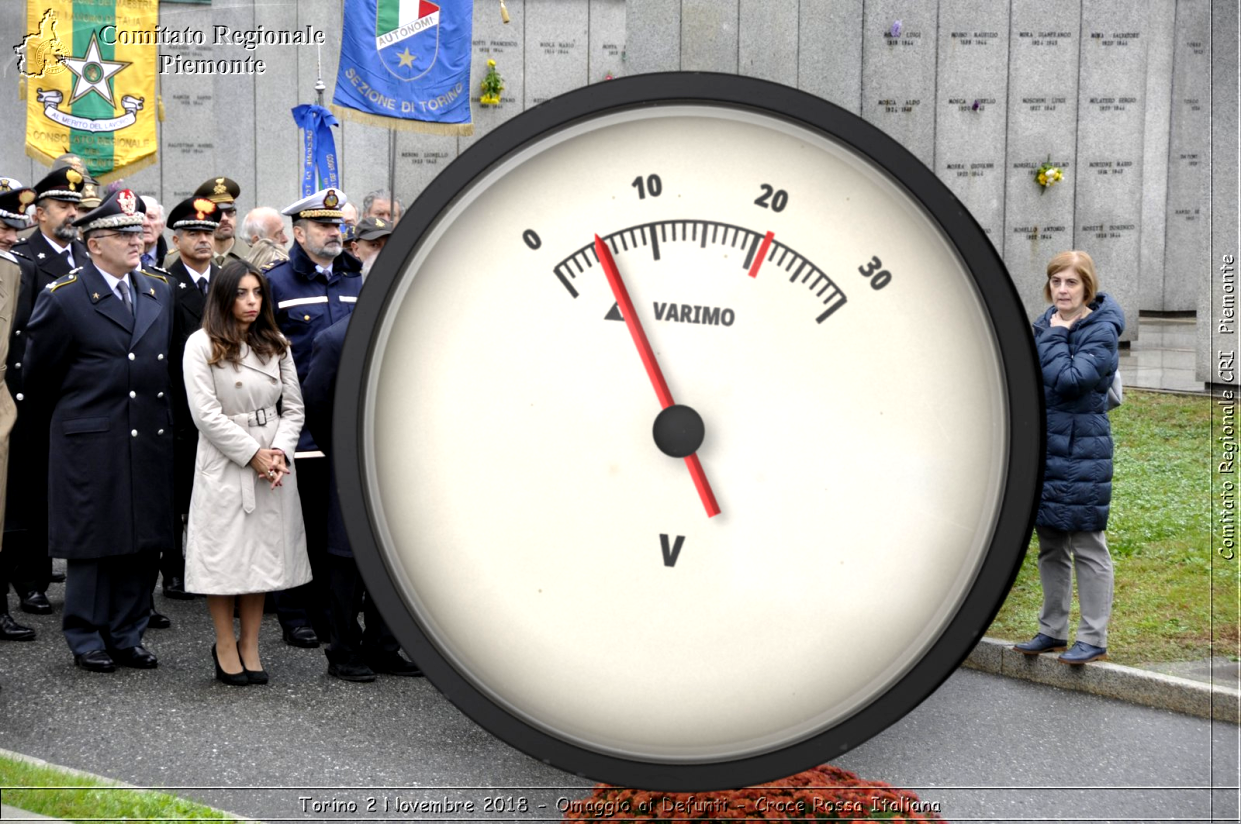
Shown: 5 V
